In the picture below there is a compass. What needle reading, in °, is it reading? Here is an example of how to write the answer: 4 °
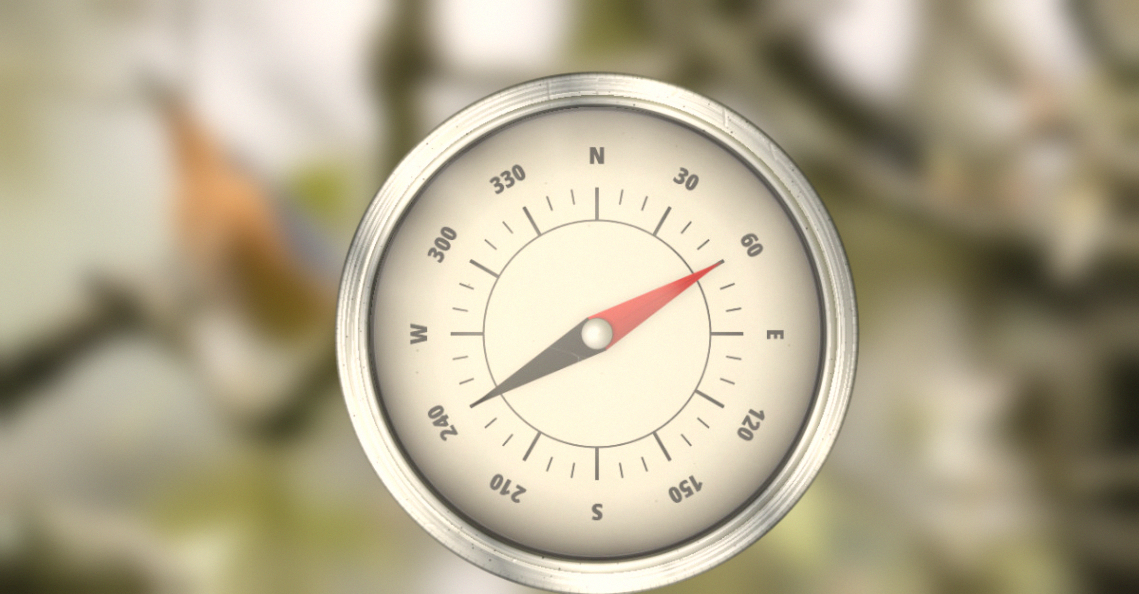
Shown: 60 °
